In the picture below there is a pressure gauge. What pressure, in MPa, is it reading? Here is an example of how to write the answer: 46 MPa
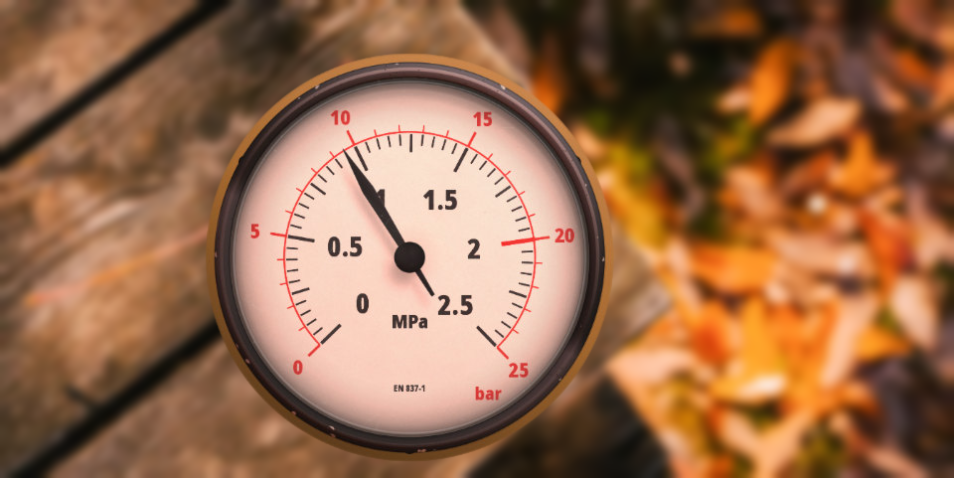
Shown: 0.95 MPa
